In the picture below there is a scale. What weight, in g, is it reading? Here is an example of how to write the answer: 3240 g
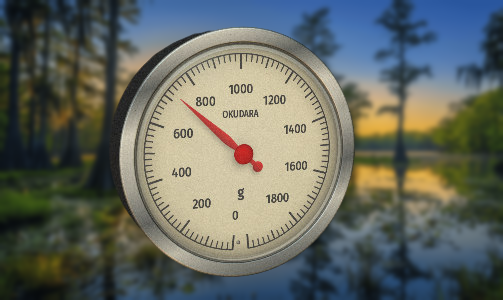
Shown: 720 g
